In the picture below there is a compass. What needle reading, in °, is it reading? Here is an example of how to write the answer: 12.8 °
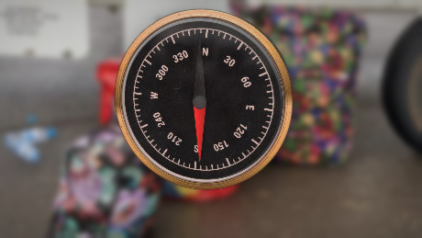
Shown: 175 °
